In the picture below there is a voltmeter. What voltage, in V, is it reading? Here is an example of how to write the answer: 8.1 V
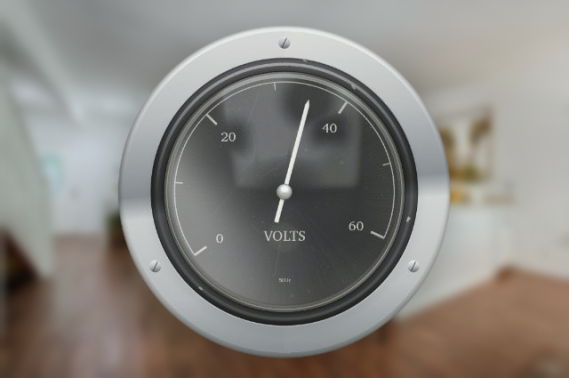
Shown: 35 V
